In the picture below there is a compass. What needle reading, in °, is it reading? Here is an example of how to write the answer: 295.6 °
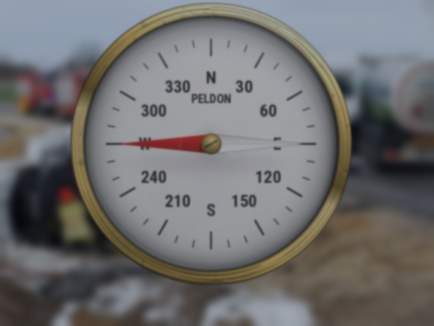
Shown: 270 °
